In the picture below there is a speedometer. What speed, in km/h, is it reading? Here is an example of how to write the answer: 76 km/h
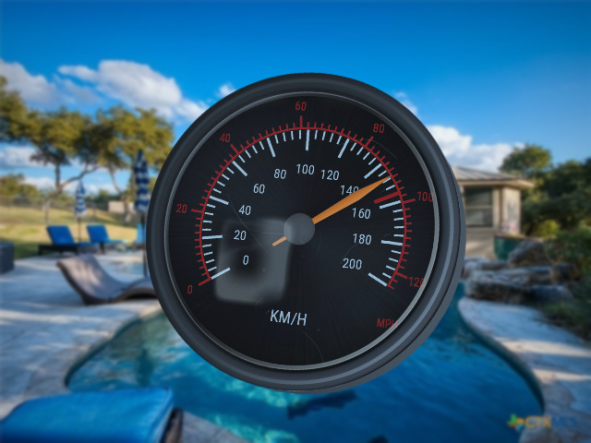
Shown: 148 km/h
